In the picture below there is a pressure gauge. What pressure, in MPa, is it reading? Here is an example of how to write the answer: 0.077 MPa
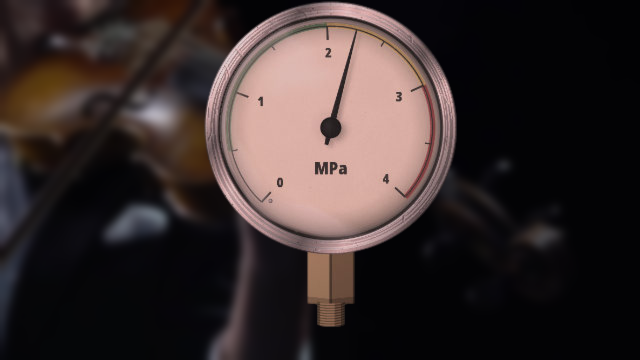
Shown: 2.25 MPa
